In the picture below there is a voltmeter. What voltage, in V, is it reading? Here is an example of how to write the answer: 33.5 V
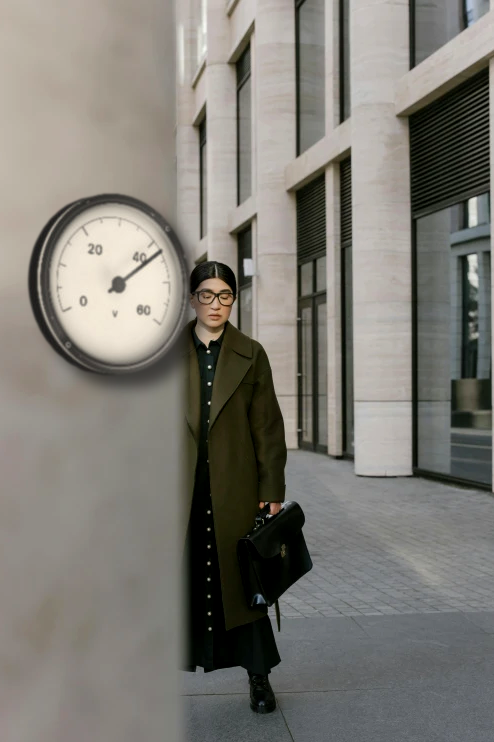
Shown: 42.5 V
